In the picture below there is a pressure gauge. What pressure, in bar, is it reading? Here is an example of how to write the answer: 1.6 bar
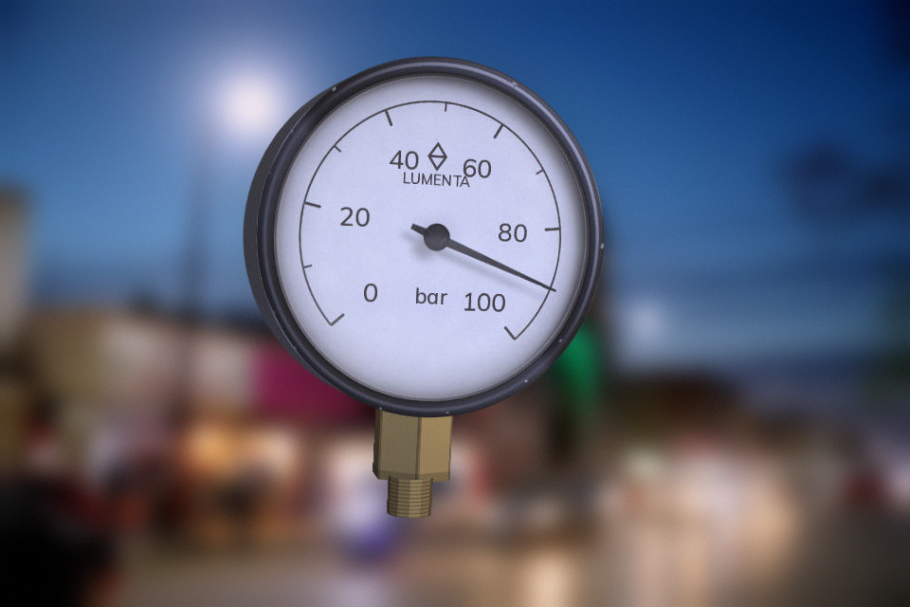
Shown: 90 bar
